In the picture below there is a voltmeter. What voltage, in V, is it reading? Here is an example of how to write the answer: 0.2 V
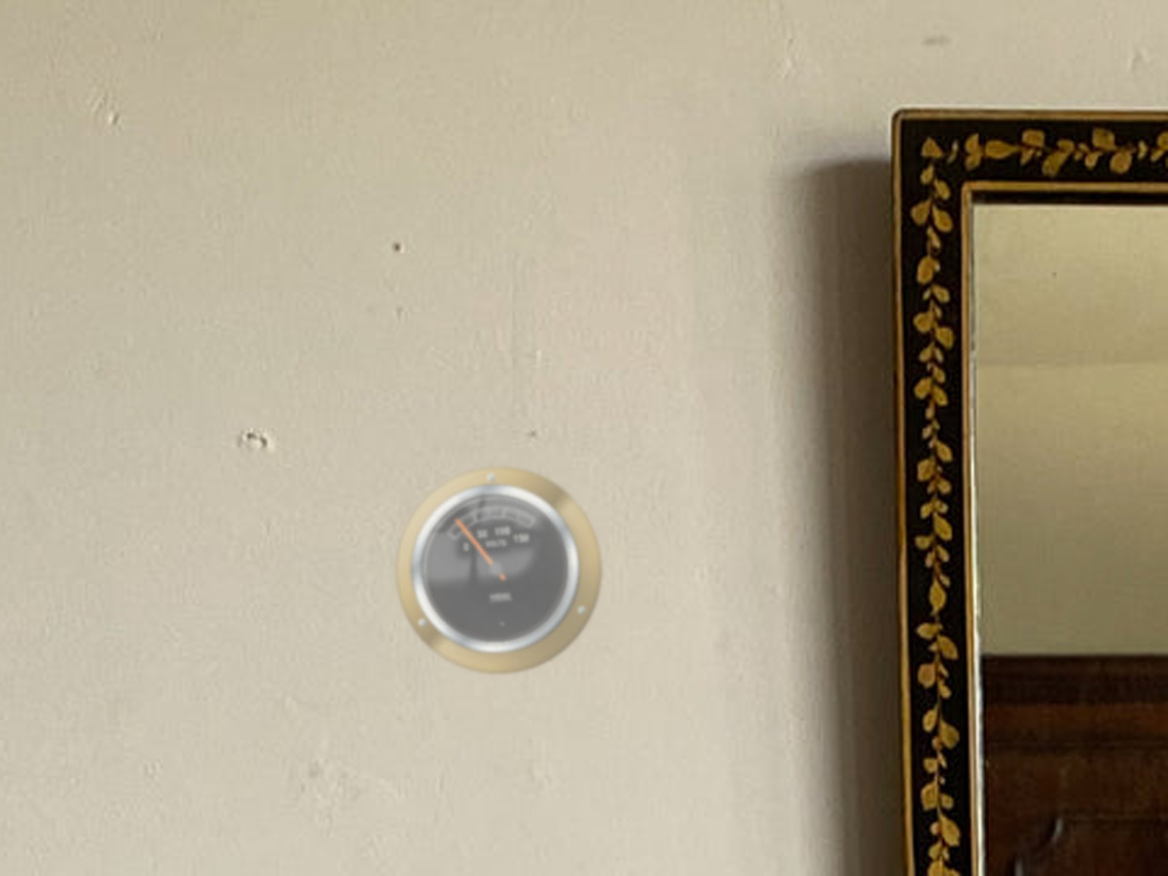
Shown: 25 V
